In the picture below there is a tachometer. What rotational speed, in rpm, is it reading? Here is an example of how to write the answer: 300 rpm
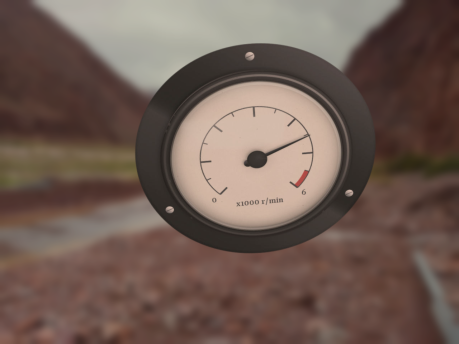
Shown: 4500 rpm
